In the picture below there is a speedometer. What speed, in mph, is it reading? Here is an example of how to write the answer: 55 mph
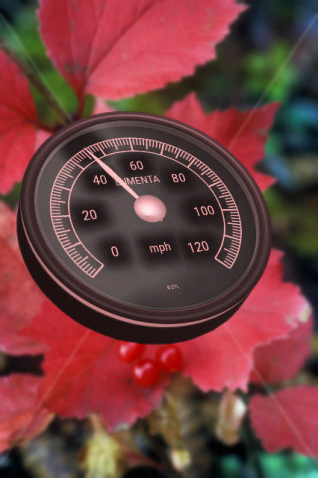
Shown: 45 mph
